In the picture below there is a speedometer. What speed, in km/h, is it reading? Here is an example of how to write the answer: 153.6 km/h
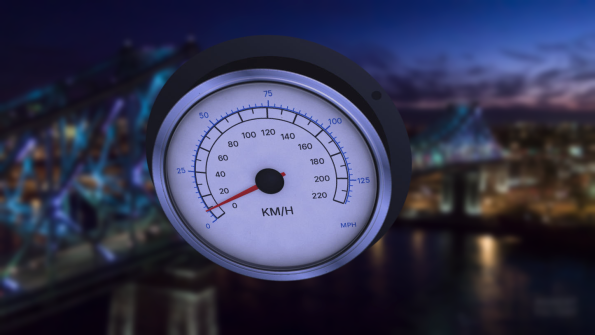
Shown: 10 km/h
